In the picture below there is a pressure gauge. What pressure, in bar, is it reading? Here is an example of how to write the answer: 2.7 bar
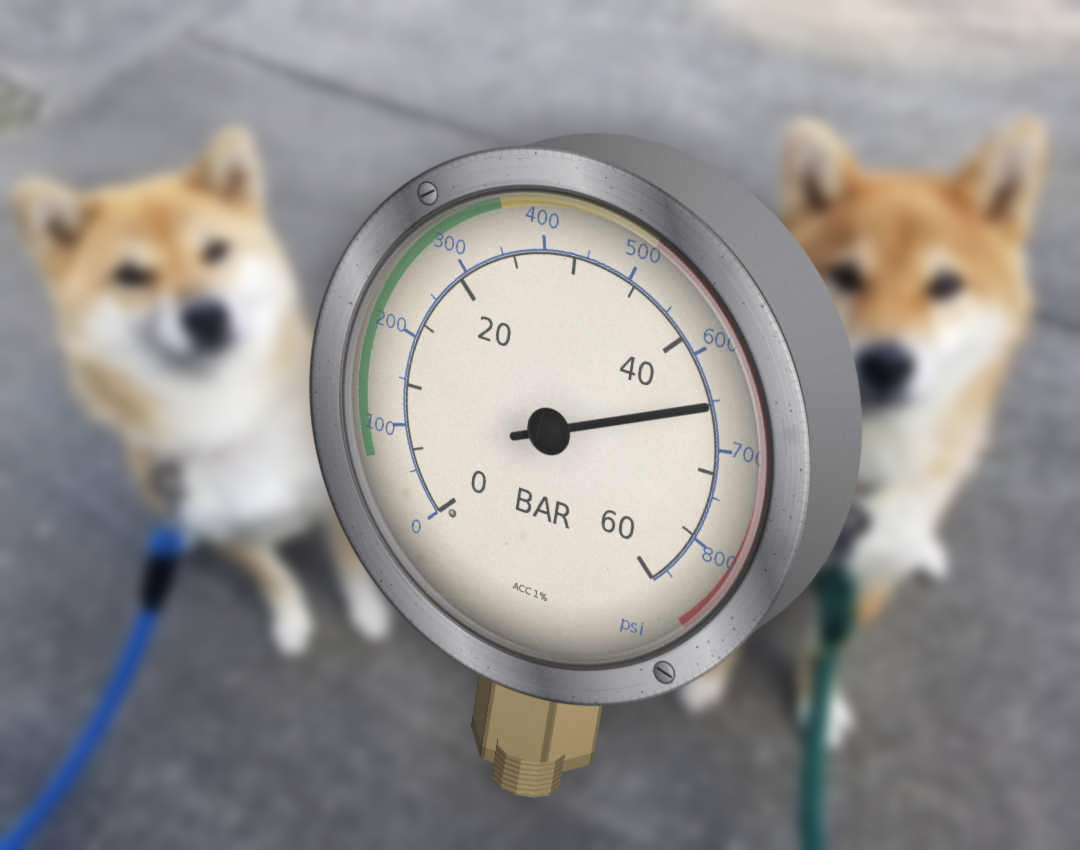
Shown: 45 bar
